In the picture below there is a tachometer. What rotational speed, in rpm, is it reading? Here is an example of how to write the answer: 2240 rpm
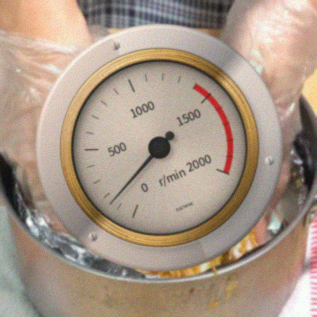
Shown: 150 rpm
